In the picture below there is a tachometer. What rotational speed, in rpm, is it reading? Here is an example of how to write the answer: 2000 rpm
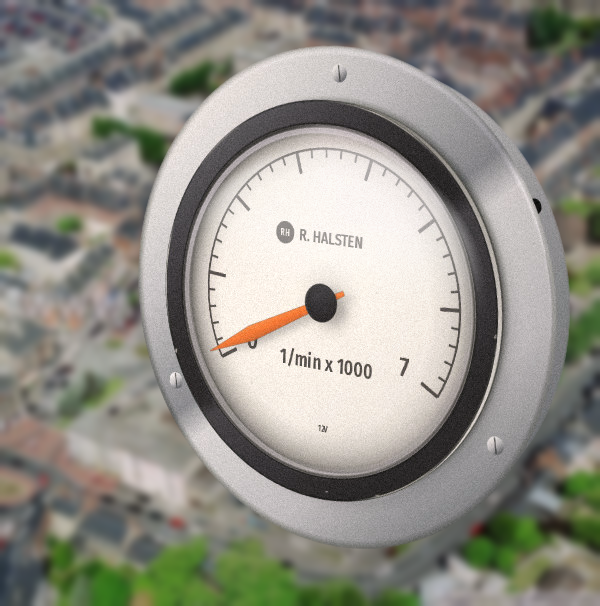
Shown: 100 rpm
